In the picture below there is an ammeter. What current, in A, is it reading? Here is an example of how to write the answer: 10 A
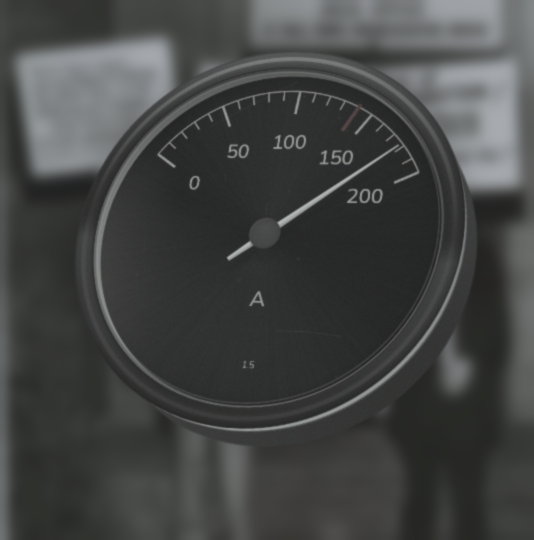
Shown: 180 A
